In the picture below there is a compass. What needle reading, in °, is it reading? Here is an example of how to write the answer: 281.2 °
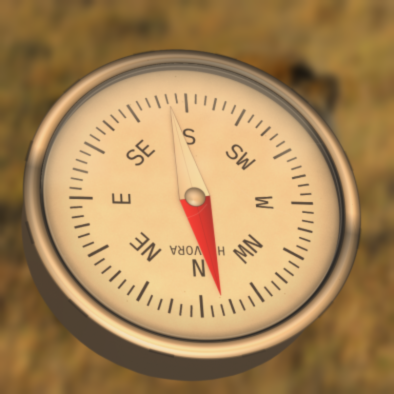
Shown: 350 °
